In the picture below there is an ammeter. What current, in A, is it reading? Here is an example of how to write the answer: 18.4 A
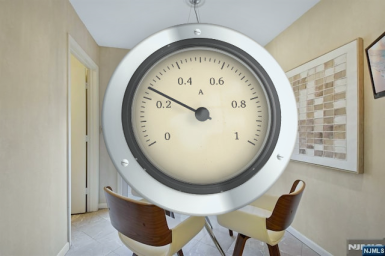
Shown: 0.24 A
